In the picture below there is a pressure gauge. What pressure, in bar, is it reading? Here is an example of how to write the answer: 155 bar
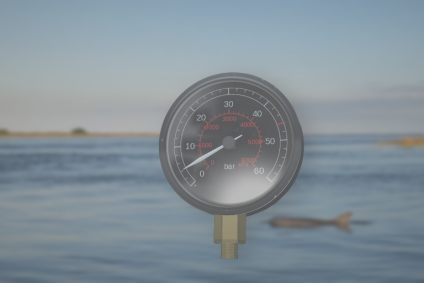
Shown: 4 bar
